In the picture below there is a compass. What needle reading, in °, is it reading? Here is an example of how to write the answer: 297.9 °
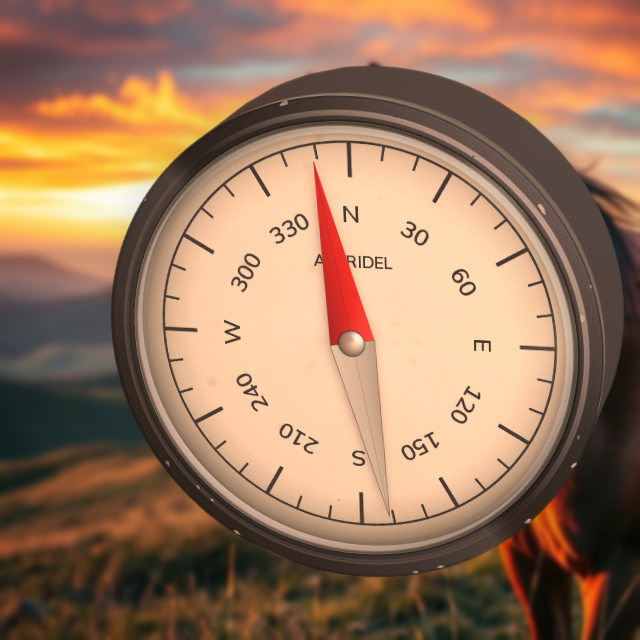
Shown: 350 °
